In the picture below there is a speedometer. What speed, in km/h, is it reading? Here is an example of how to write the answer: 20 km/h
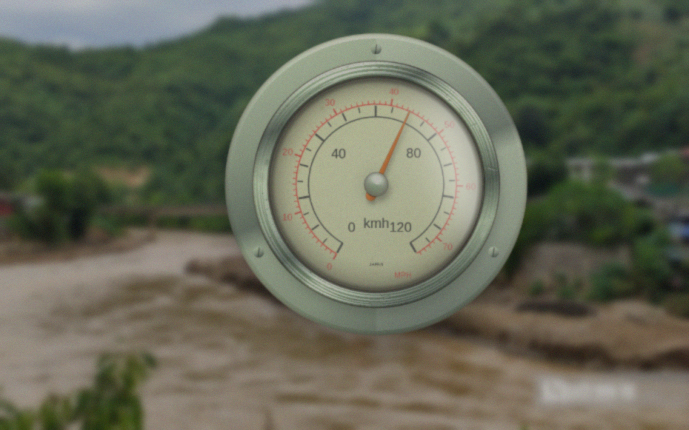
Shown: 70 km/h
